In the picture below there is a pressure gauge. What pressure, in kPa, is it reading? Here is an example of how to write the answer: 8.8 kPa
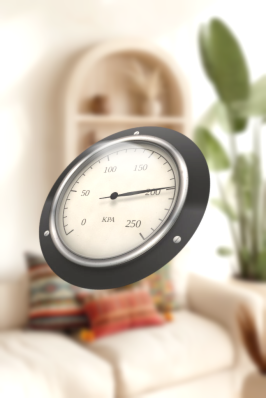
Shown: 200 kPa
